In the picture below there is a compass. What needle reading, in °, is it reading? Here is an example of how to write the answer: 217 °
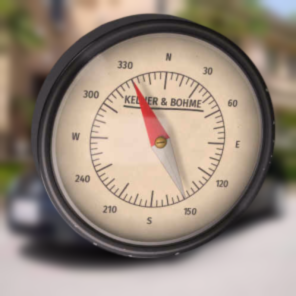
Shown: 330 °
